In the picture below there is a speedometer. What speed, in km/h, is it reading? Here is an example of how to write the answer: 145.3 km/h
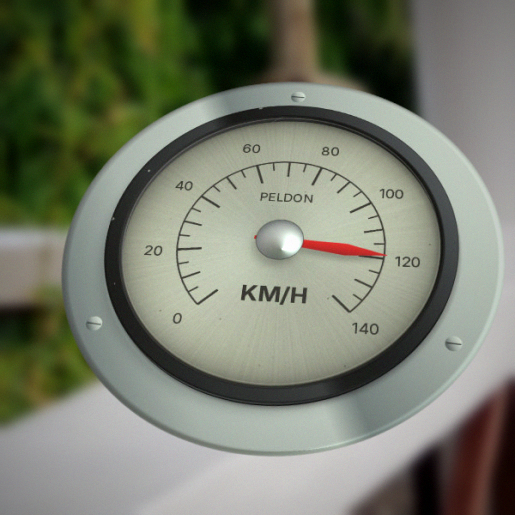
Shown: 120 km/h
